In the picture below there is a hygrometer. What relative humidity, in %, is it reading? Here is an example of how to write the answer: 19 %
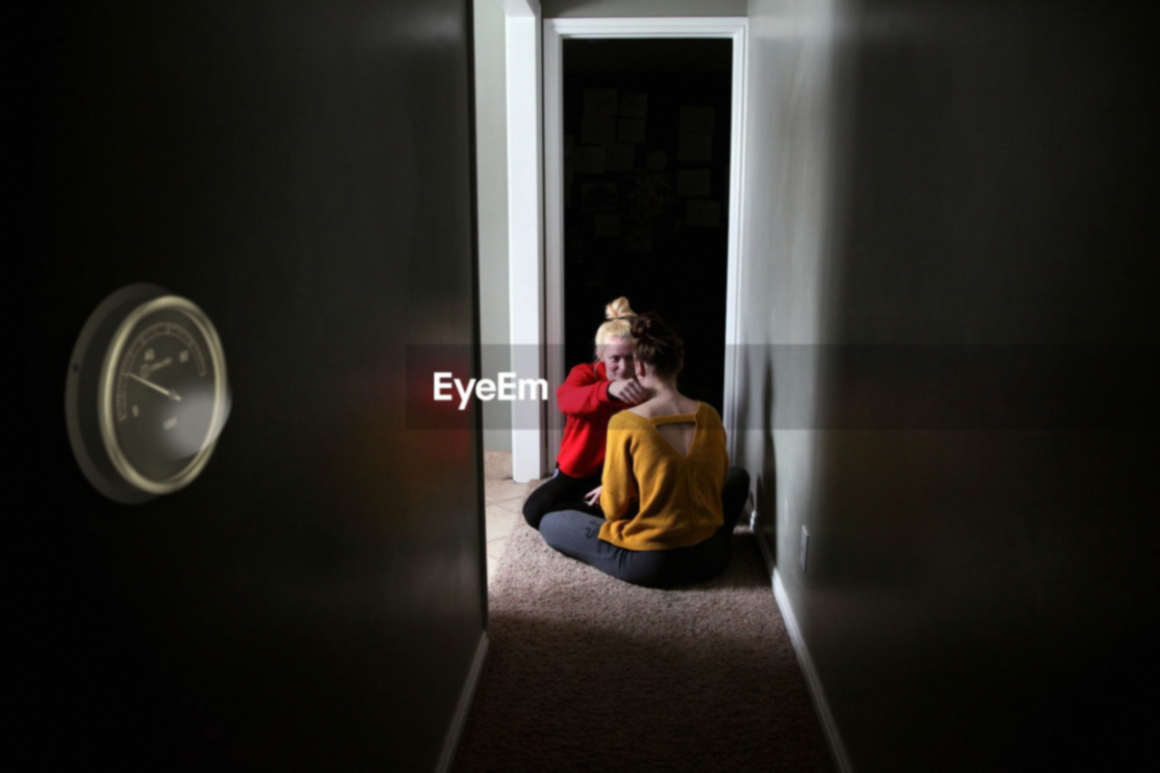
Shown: 20 %
